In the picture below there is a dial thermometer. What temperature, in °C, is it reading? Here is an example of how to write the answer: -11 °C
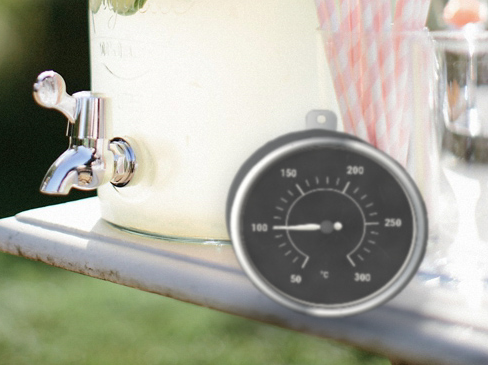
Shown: 100 °C
